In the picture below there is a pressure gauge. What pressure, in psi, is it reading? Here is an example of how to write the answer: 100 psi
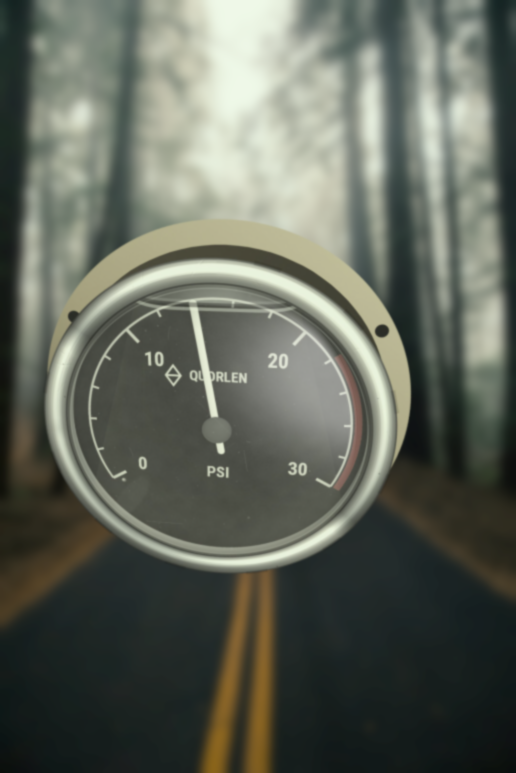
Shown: 14 psi
